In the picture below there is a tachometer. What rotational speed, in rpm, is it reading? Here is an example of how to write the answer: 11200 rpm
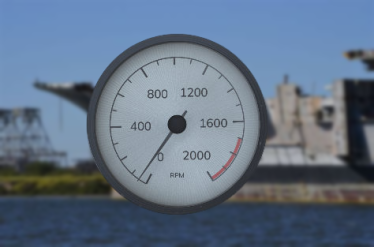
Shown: 50 rpm
